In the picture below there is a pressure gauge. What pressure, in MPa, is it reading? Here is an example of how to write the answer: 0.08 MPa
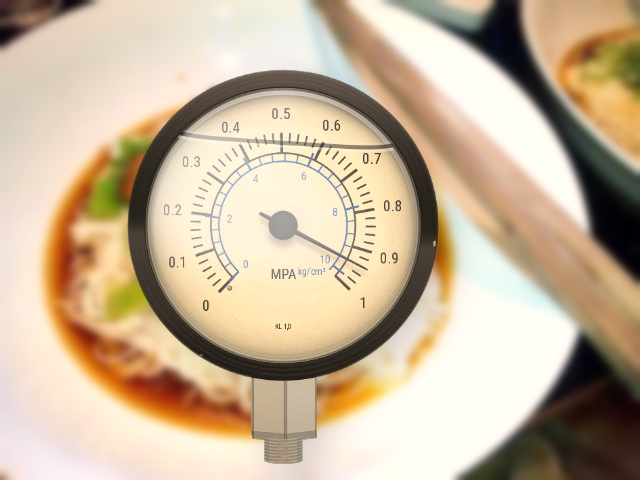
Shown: 0.94 MPa
